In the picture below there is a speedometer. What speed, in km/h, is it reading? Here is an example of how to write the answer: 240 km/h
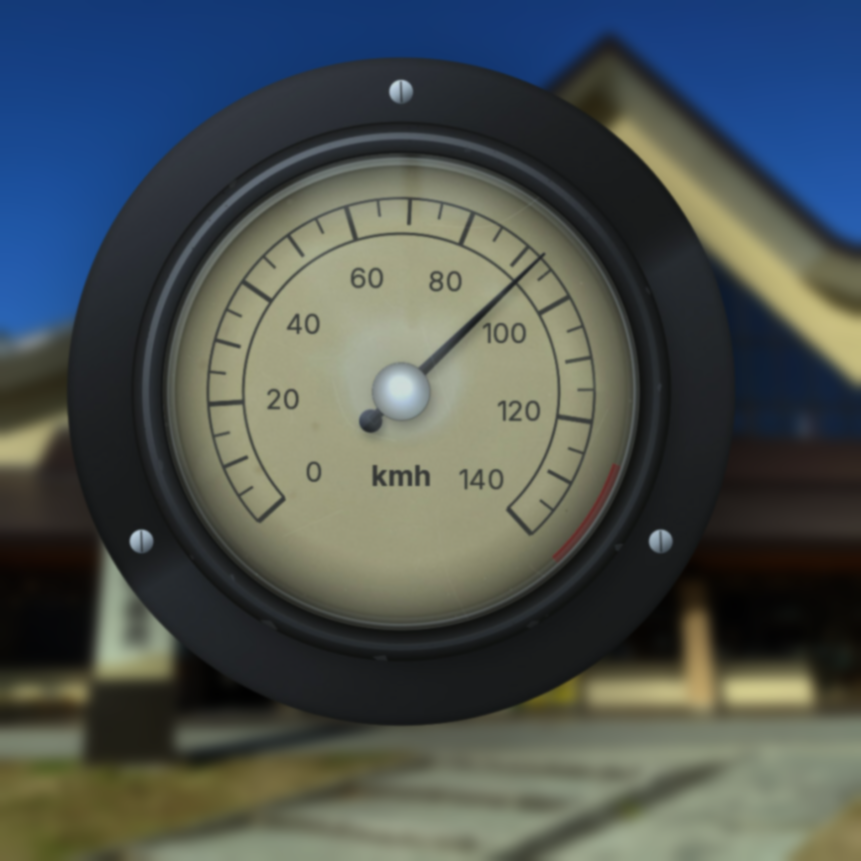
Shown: 92.5 km/h
